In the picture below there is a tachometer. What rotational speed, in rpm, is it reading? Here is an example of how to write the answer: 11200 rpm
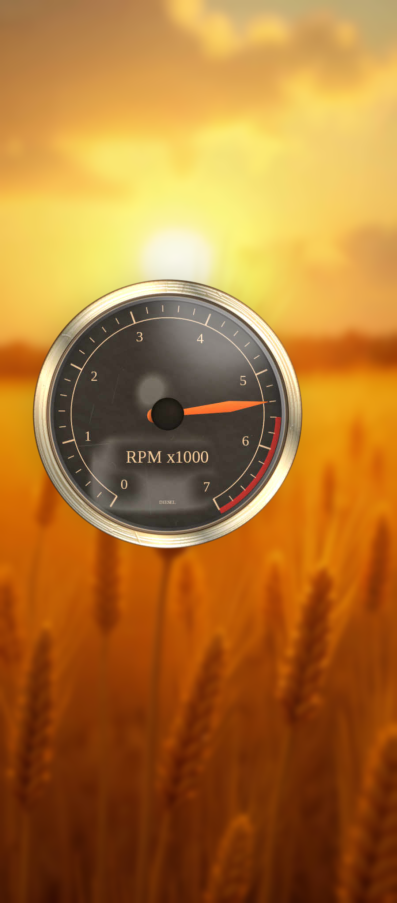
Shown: 5400 rpm
